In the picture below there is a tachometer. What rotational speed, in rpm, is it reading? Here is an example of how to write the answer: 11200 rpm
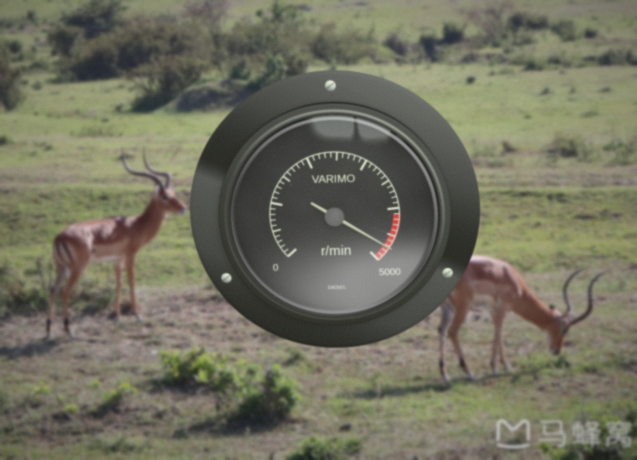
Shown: 4700 rpm
